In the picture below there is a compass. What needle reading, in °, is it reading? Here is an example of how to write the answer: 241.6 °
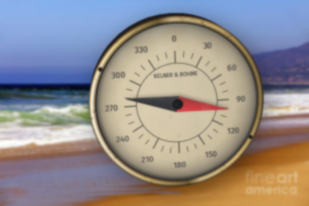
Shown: 100 °
